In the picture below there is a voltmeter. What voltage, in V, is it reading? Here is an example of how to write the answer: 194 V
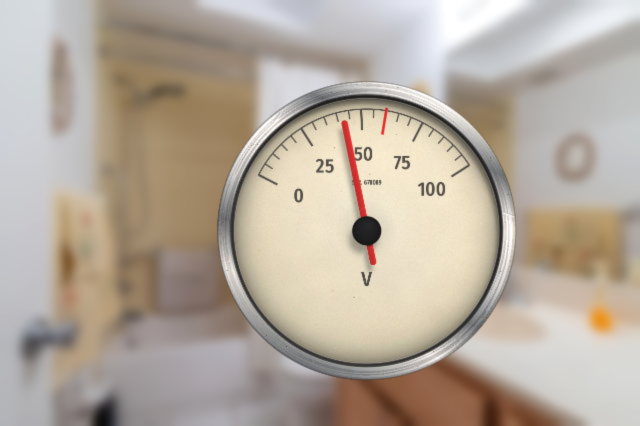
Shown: 42.5 V
